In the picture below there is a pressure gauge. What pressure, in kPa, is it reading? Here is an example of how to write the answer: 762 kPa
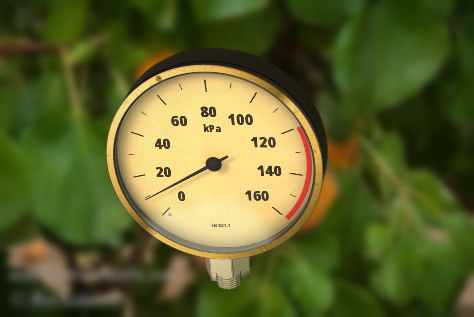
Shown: 10 kPa
